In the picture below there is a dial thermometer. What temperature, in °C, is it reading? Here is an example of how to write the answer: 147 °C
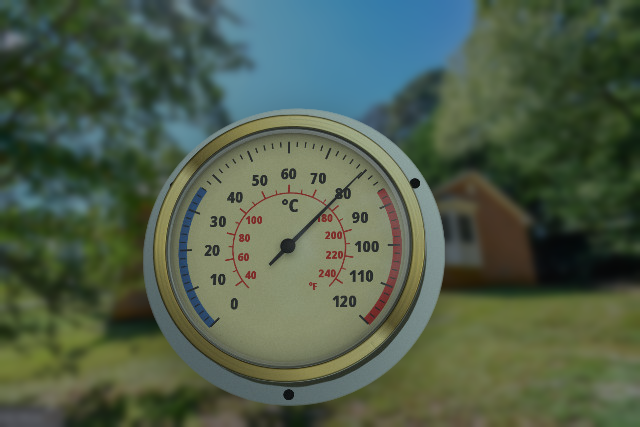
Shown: 80 °C
